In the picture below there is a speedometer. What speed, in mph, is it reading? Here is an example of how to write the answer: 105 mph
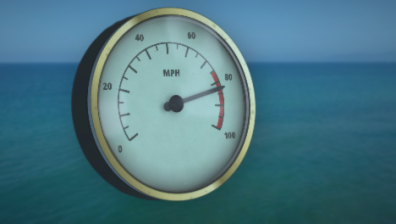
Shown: 82.5 mph
